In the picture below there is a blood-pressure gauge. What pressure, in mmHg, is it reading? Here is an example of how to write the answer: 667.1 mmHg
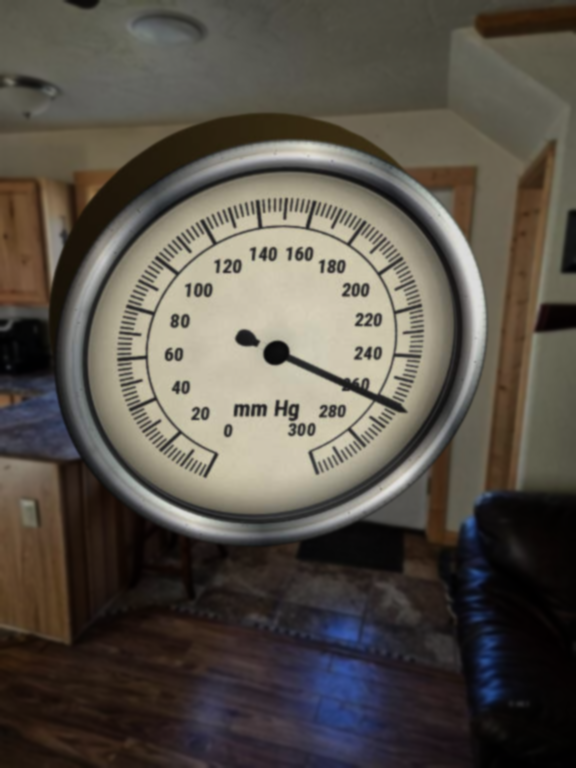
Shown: 260 mmHg
